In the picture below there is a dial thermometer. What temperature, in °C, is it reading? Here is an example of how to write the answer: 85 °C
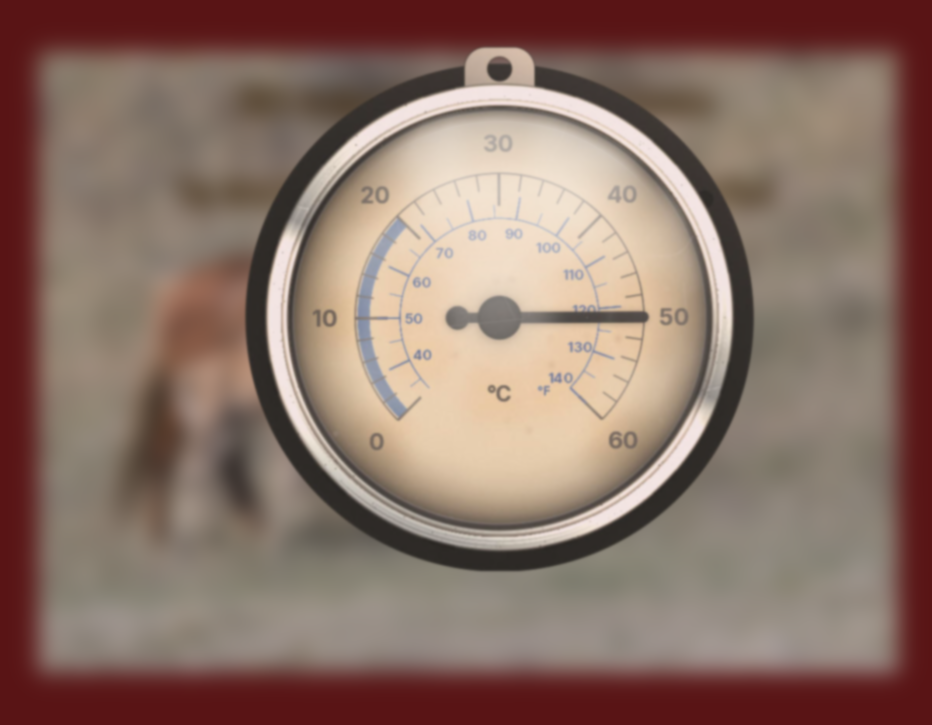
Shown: 50 °C
